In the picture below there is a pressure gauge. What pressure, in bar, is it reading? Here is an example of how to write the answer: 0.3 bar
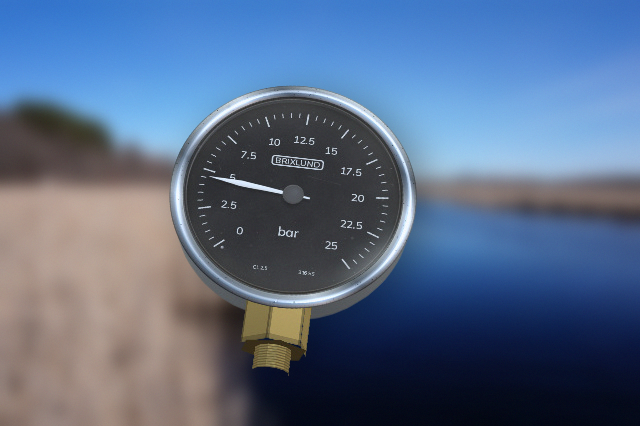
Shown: 4.5 bar
